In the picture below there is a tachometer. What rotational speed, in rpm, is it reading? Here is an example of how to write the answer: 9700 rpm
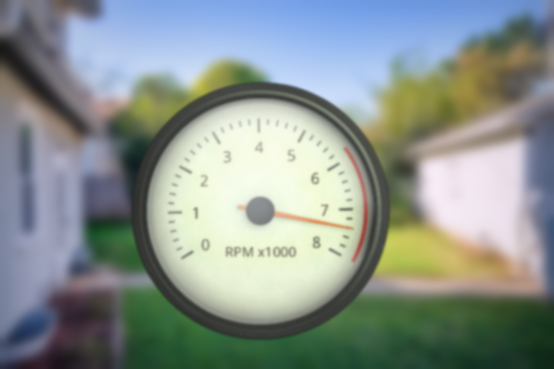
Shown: 7400 rpm
